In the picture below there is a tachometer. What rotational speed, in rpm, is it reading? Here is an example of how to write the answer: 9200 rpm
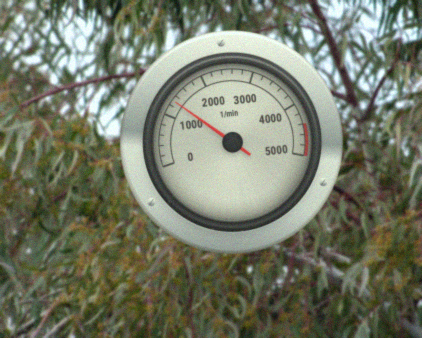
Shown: 1300 rpm
